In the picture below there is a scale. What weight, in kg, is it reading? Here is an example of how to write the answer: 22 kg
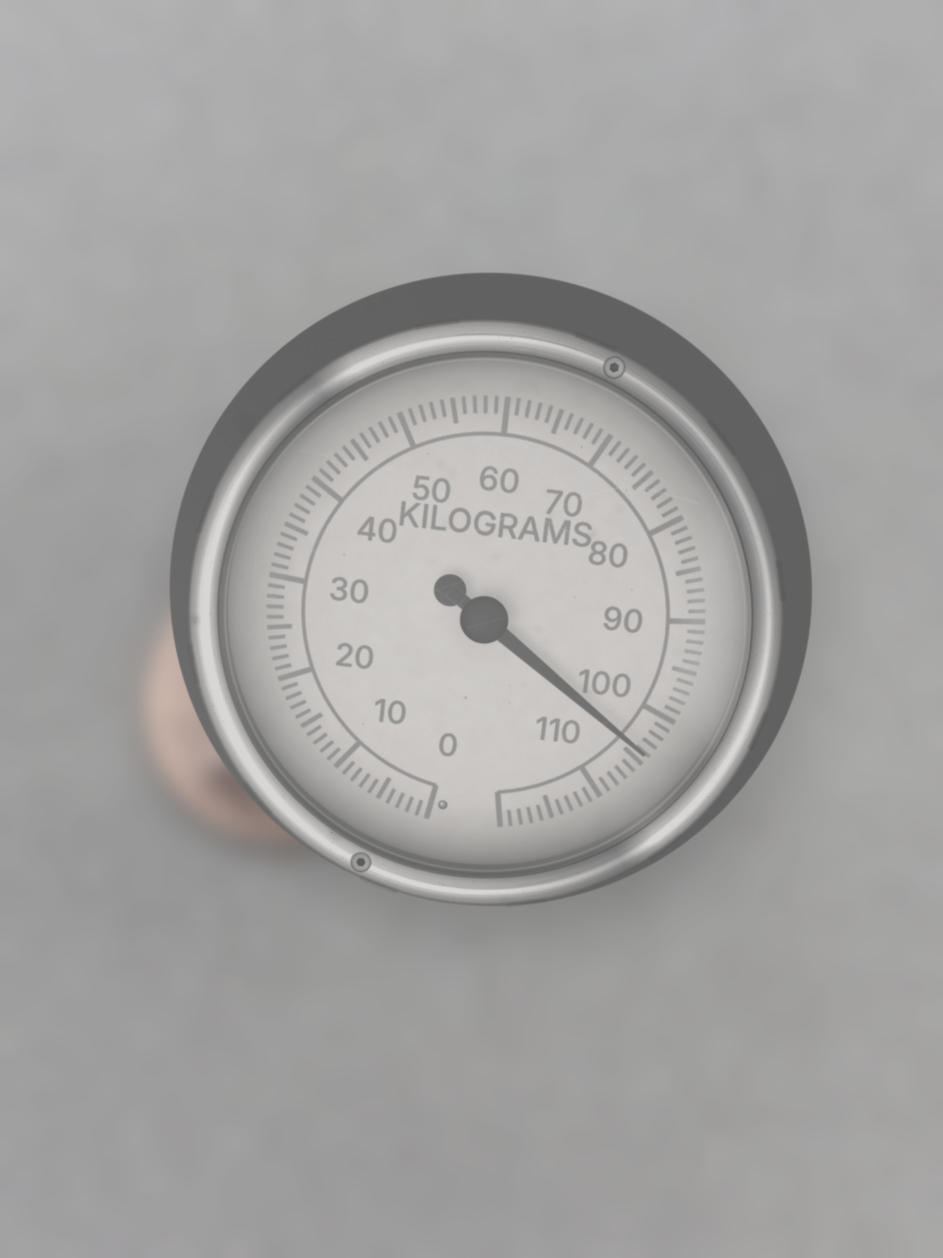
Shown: 104 kg
